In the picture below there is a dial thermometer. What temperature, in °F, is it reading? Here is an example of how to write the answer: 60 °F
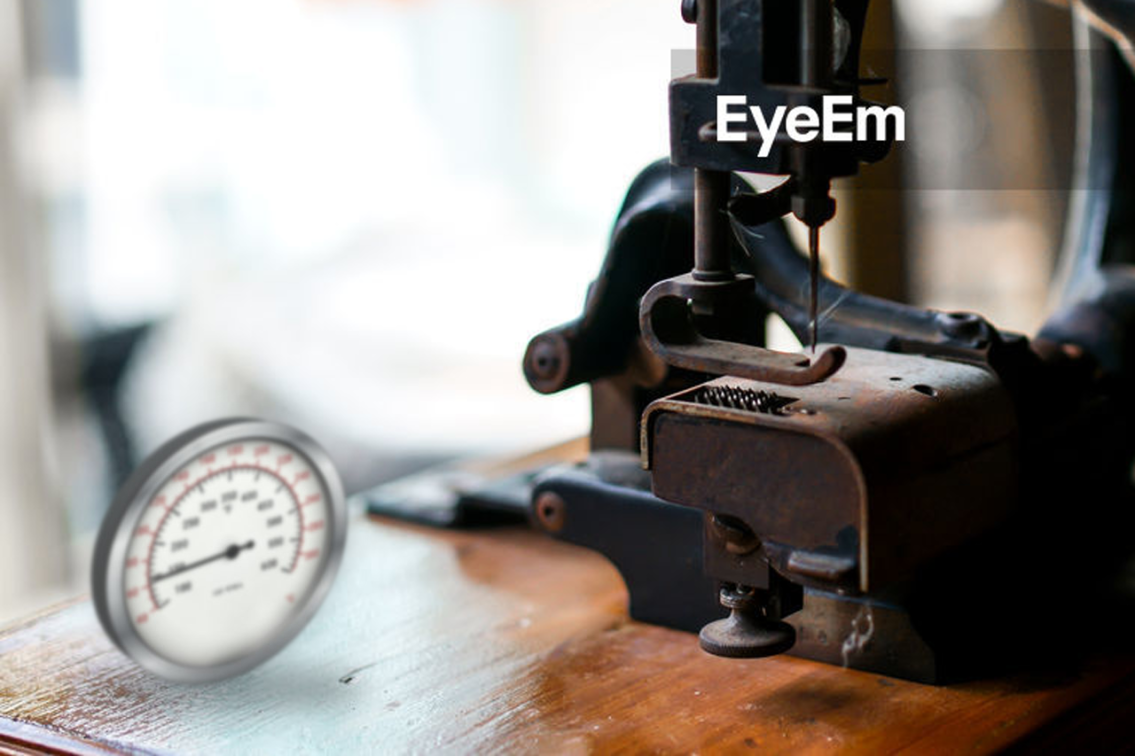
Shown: 150 °F
